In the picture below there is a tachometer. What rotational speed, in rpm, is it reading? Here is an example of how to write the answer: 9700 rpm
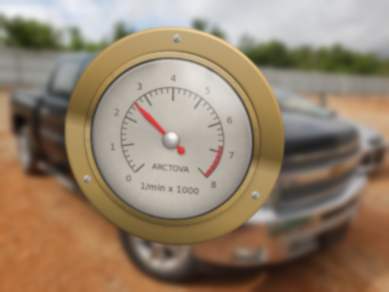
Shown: 2600 rpm
